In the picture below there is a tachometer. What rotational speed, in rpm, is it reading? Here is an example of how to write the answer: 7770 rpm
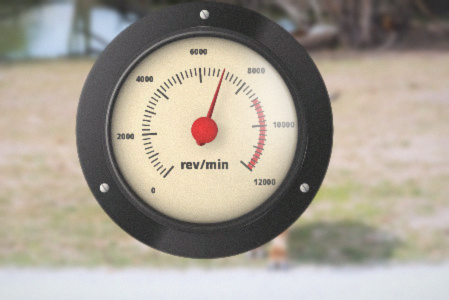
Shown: 7000 rpm
